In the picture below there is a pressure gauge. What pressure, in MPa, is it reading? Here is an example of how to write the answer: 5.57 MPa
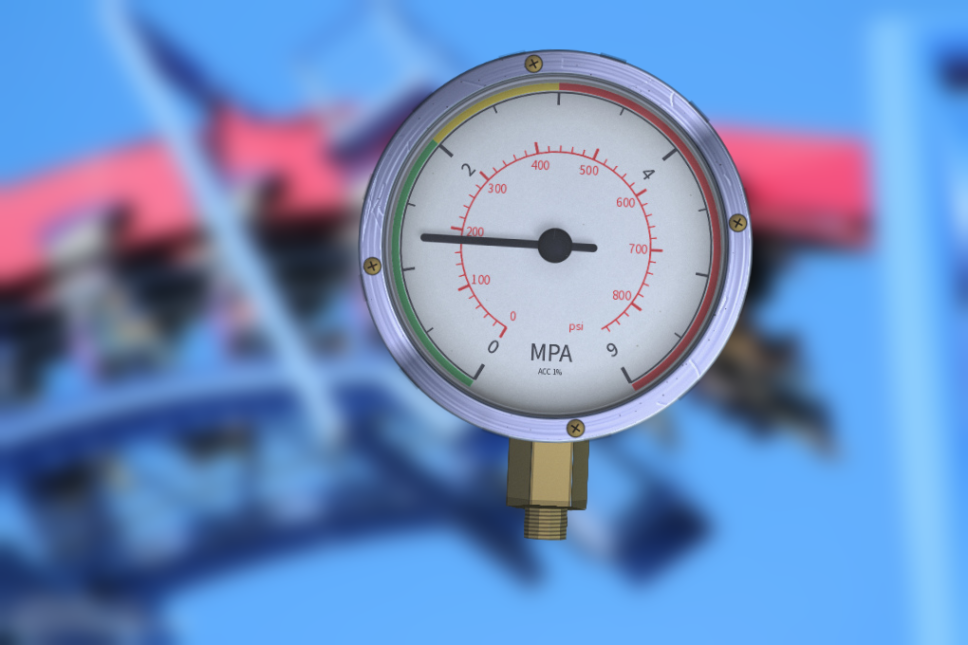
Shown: 1.25 MPa
